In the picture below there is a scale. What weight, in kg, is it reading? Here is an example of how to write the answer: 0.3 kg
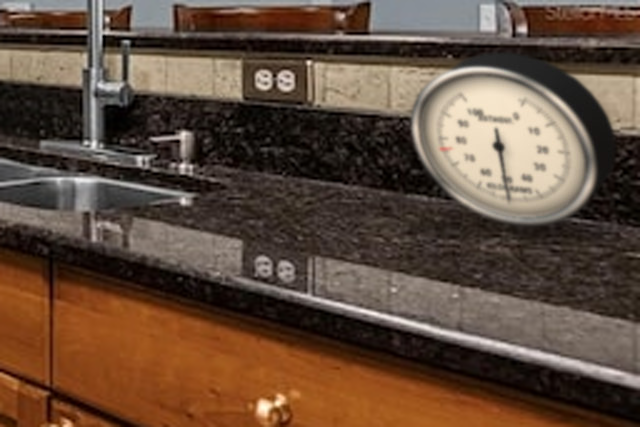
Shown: 50 kg
